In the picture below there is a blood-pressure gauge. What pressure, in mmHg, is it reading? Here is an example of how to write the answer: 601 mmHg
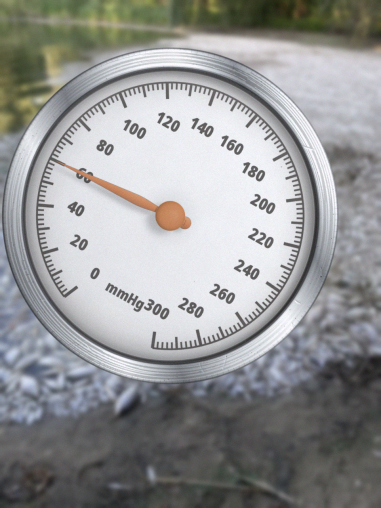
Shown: 60 mmHg
